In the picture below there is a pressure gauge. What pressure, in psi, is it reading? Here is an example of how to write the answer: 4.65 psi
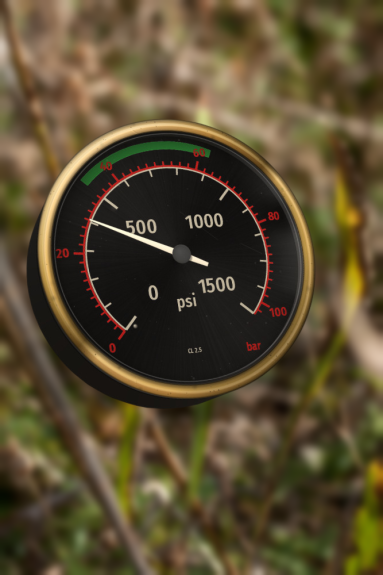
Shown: 400 psi
